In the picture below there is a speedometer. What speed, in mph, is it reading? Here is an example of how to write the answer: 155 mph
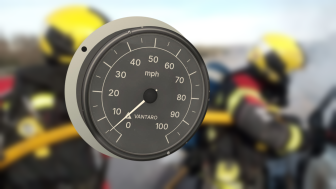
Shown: 5 mph
